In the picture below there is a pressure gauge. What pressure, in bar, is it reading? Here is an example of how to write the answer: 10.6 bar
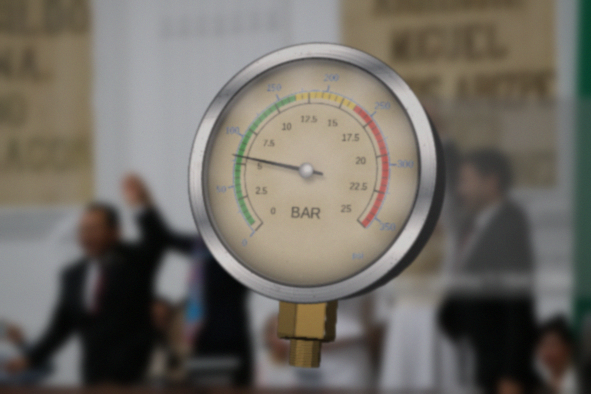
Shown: 5.5 bar
